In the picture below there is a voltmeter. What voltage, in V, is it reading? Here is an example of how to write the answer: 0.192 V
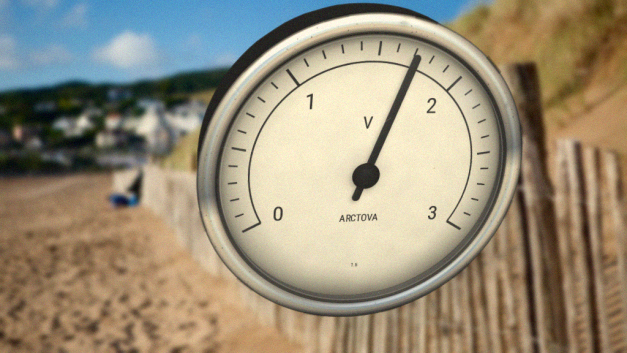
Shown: 1.7 V
